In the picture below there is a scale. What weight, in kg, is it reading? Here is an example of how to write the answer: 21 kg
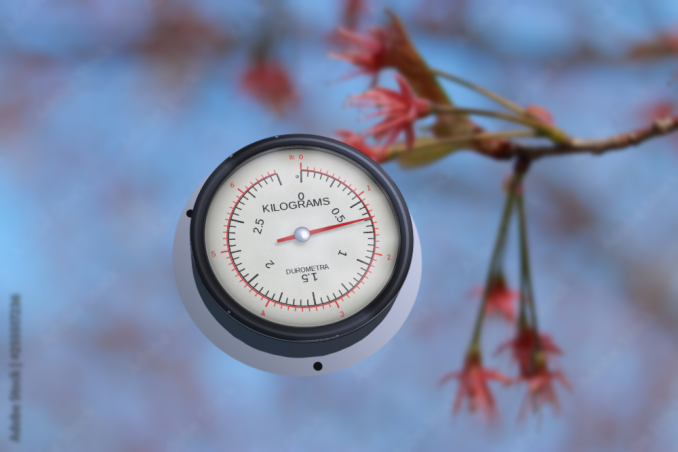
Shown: 0.65 kg
